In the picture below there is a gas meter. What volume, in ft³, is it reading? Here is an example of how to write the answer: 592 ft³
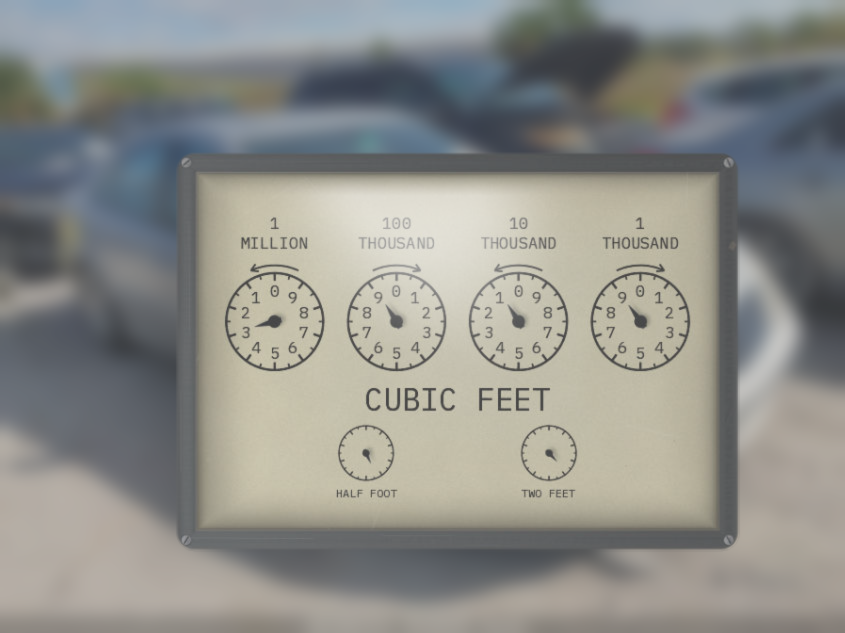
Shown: 290900 ft³
